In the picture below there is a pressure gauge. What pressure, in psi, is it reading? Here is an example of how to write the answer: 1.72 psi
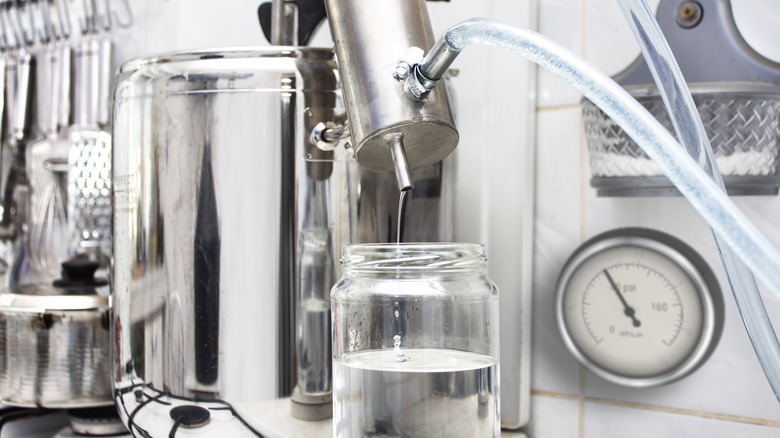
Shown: 80 psi
